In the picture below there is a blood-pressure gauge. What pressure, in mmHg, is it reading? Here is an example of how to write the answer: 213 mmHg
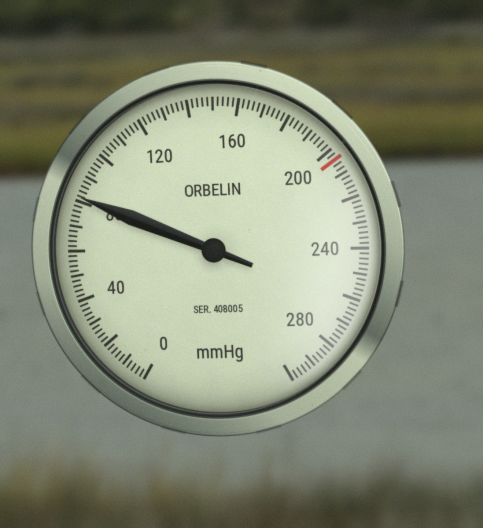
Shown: 82 mmHg
